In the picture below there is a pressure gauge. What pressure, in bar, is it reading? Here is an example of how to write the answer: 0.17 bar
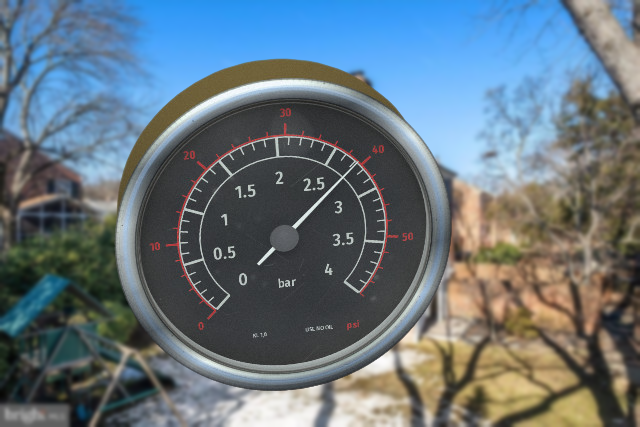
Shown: 2.7 bar
